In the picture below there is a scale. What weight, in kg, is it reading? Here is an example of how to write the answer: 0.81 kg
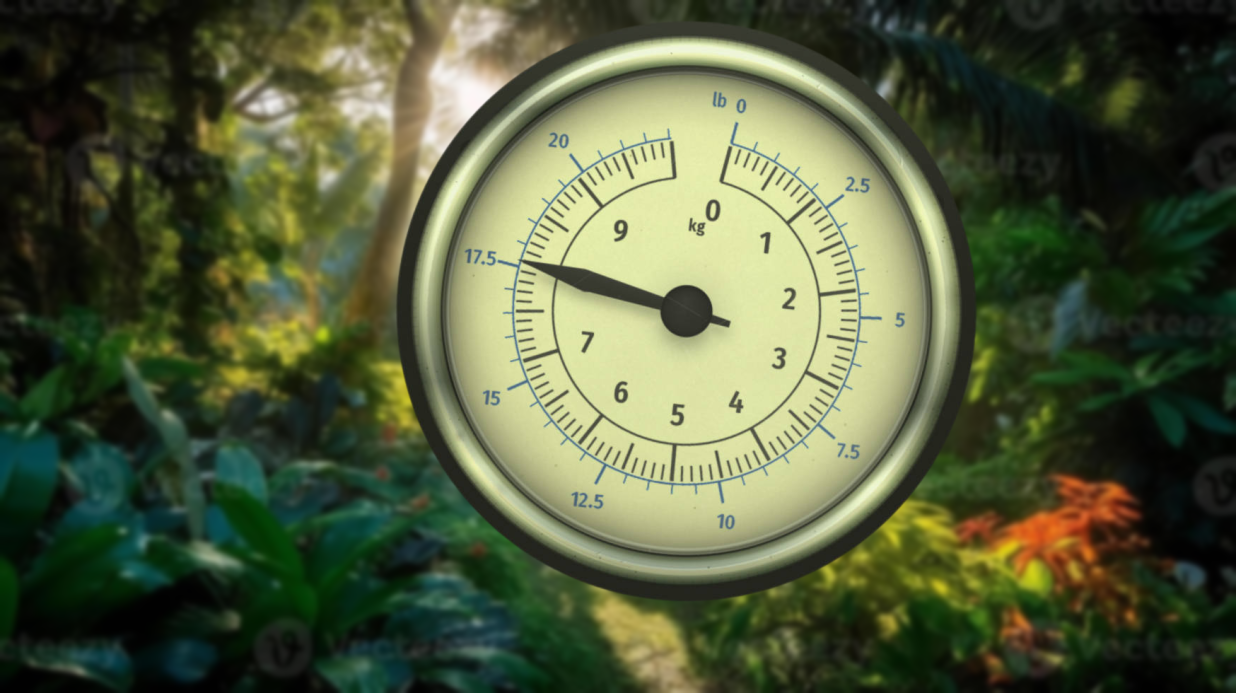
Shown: 8 kg
